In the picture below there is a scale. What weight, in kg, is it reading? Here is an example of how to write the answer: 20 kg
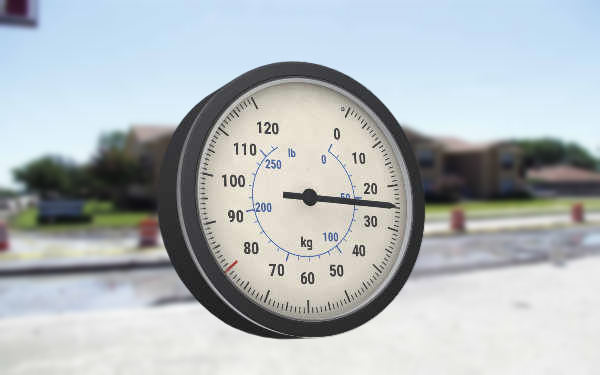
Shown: 25 kg
